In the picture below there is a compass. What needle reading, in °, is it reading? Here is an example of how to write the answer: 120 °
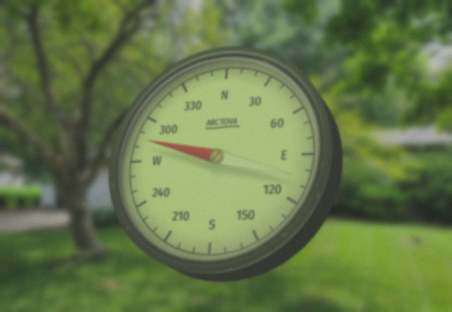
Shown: 285 °
